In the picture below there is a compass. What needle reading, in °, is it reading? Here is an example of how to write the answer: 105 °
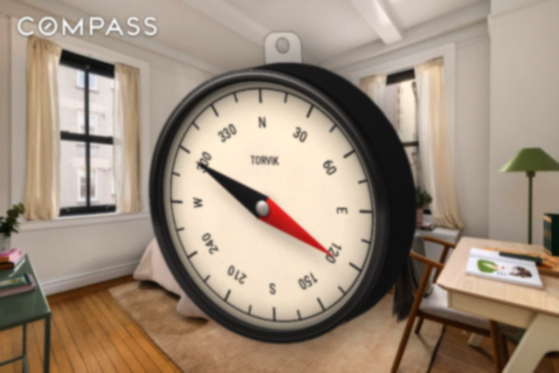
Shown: 120 °
